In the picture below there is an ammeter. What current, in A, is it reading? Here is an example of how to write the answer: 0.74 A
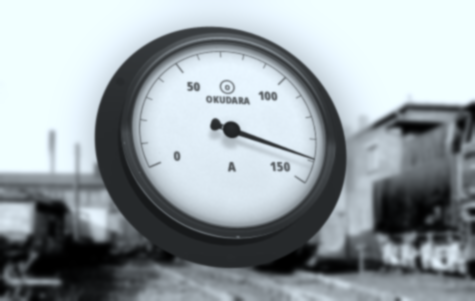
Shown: 140 A
